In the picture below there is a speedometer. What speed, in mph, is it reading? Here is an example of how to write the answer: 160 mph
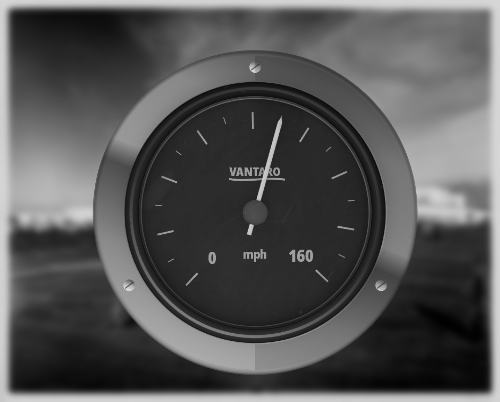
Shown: 90 mph
